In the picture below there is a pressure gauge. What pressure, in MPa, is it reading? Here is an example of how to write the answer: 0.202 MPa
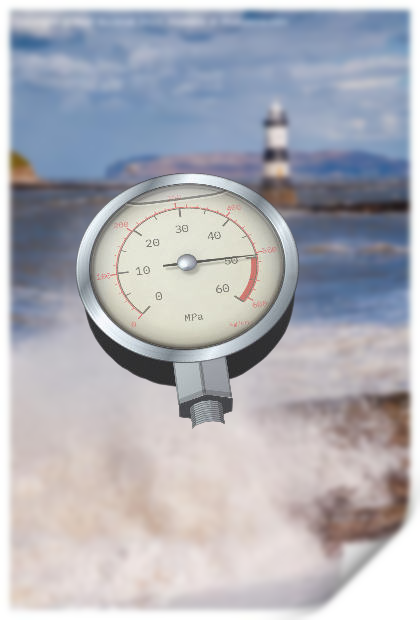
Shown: 50 MPa
